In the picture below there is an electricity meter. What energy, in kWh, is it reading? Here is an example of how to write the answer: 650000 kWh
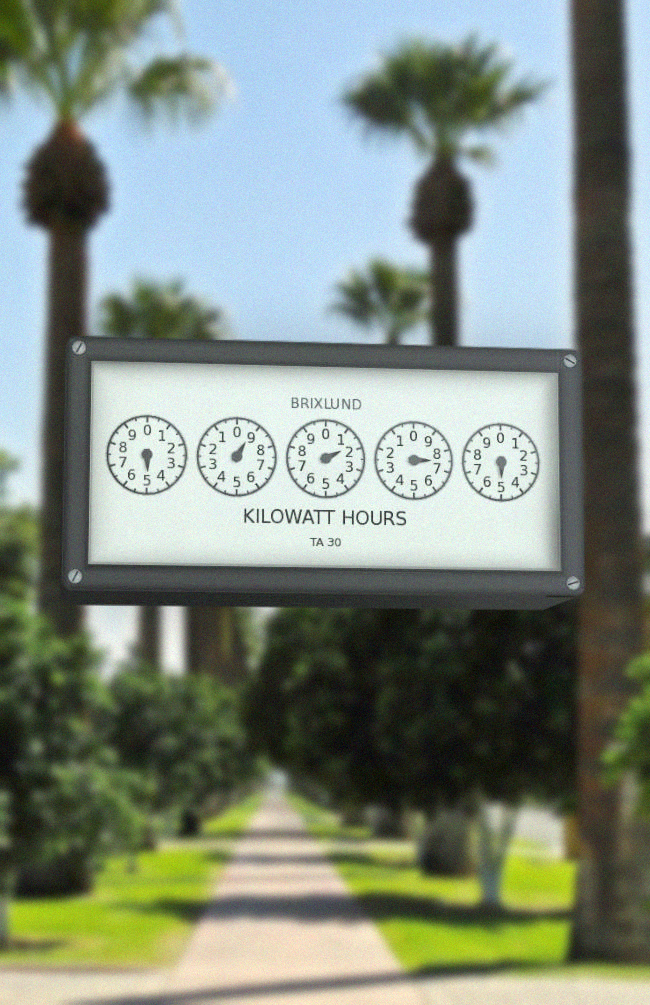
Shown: 49175 kWh
